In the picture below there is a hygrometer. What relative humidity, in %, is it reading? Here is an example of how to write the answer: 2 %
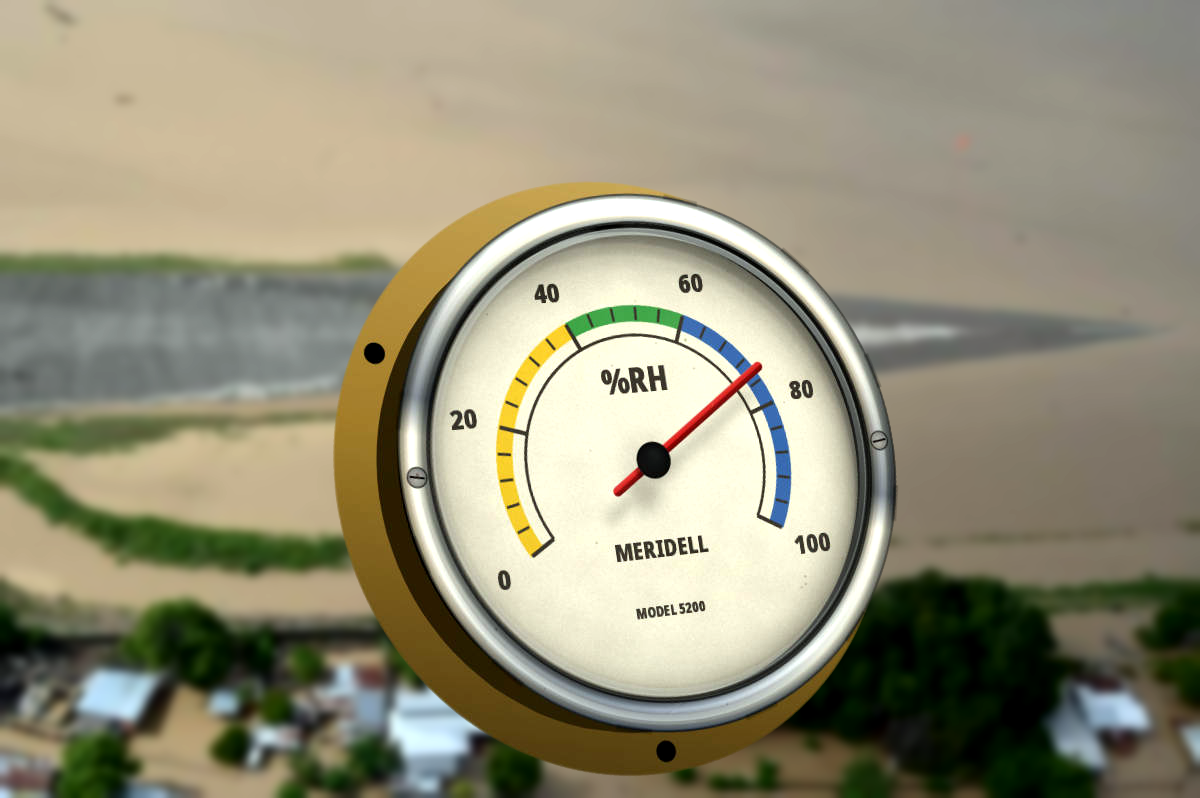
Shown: 74 %
